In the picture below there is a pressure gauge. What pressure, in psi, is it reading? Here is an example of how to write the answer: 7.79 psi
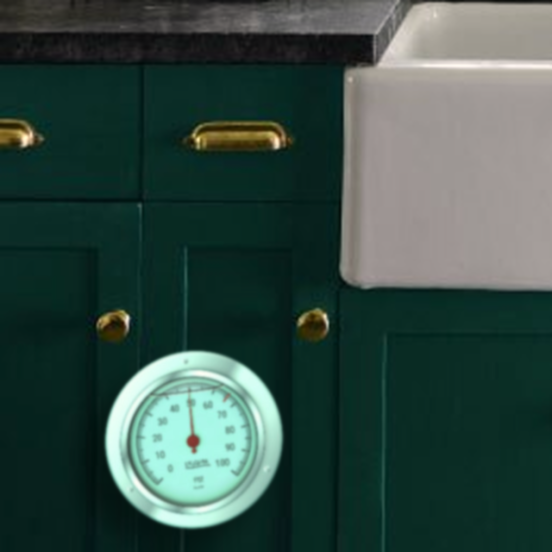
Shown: 50 psi
